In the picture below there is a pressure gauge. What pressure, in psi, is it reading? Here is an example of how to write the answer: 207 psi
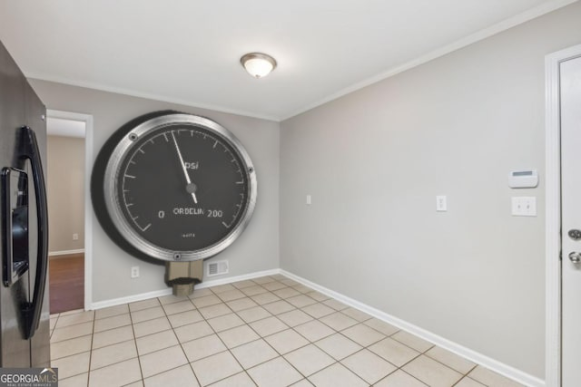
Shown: 85 psi
